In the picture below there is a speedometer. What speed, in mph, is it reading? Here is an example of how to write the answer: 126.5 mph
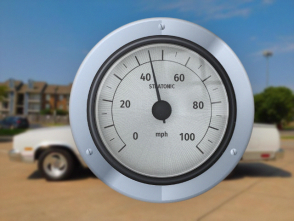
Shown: 45 mph
